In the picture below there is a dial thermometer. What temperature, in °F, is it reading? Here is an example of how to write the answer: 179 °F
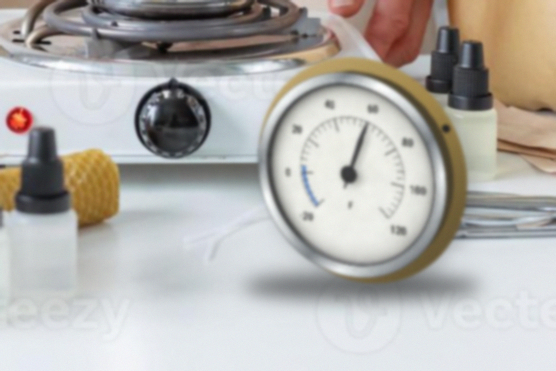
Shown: 60 °F
